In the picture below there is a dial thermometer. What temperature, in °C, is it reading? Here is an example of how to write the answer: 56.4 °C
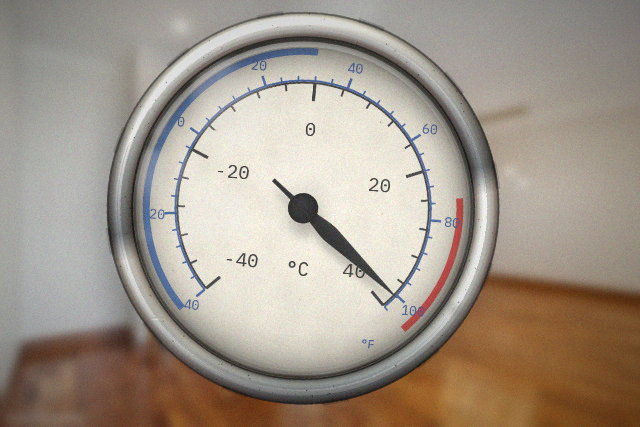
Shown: 38 °C
